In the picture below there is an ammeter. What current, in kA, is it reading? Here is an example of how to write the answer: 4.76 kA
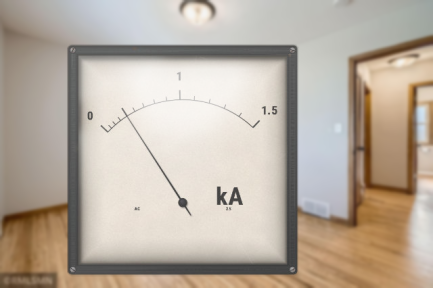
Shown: 0.5 kA
